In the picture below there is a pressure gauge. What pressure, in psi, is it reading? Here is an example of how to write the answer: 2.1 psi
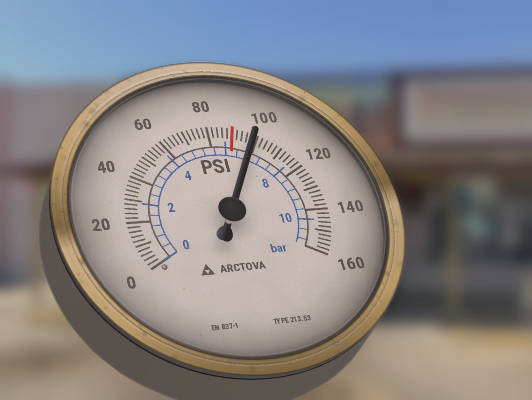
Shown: 98 psi
